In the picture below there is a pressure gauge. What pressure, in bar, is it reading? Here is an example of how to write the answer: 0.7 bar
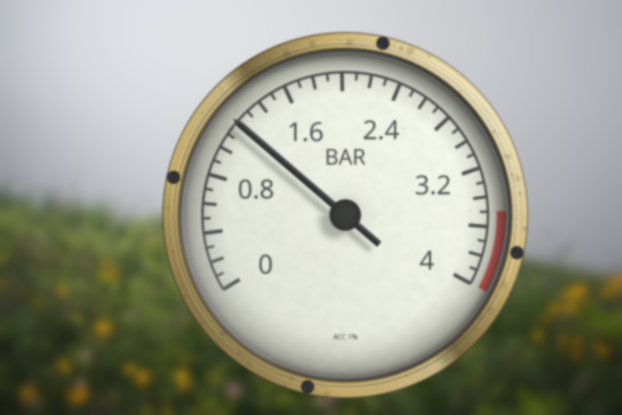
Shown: 1.2 bar
